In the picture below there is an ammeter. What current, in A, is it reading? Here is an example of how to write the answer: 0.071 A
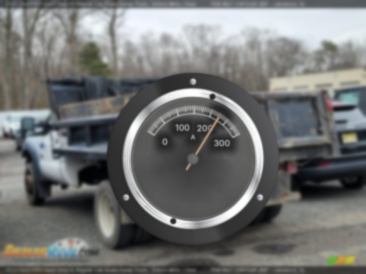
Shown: 225 A
